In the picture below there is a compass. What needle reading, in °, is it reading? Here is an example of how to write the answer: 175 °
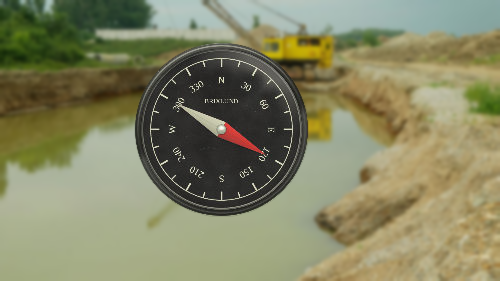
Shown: 120 °
